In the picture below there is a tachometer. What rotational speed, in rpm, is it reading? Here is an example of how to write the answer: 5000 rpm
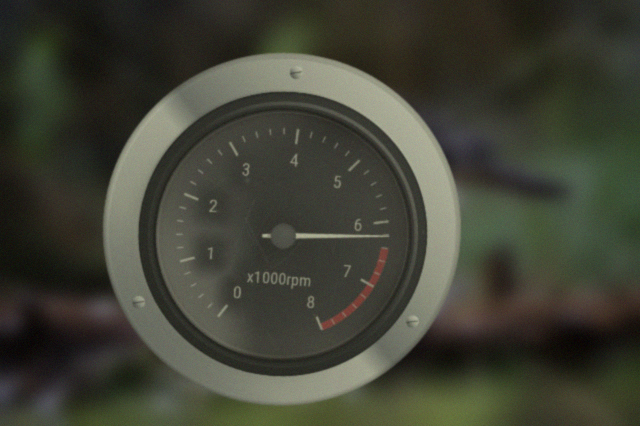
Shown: 6200 rpm
